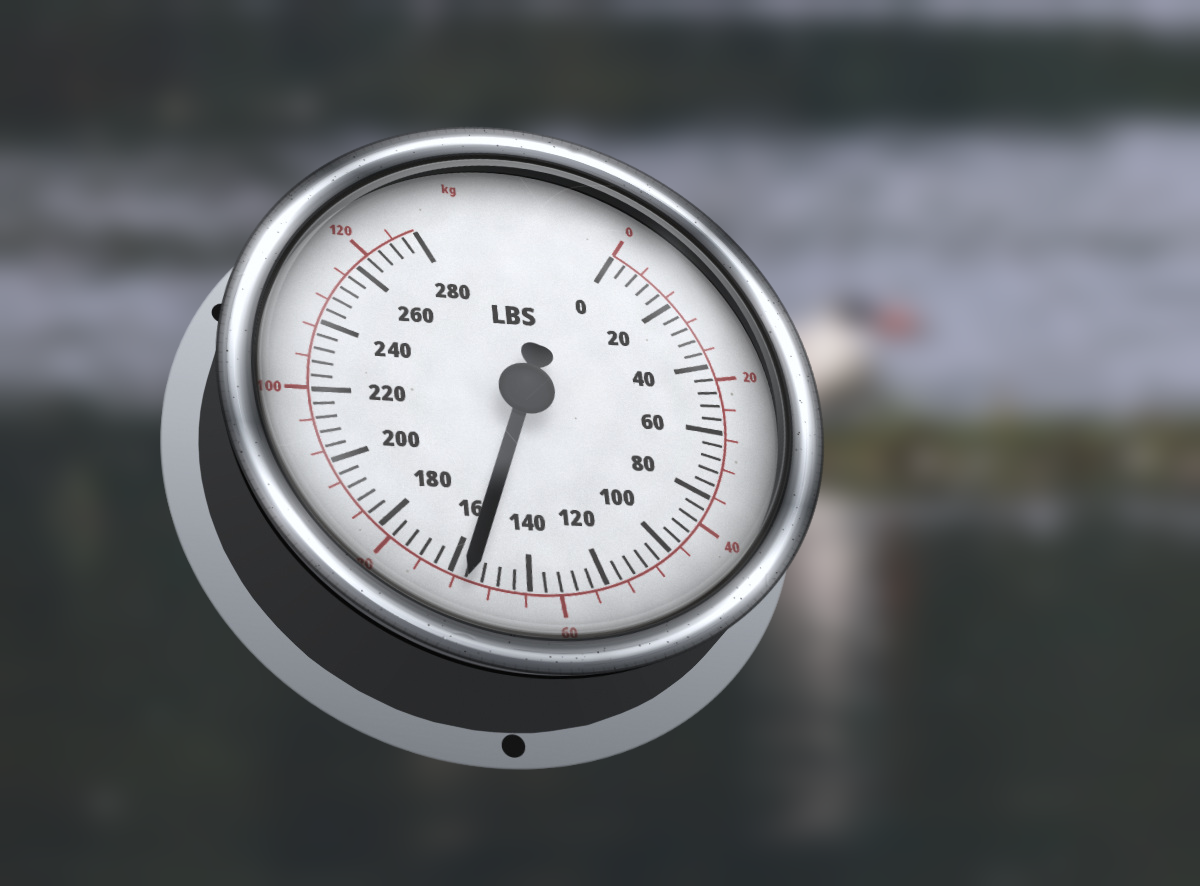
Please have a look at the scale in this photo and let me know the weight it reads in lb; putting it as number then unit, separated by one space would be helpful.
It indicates 156 lb
